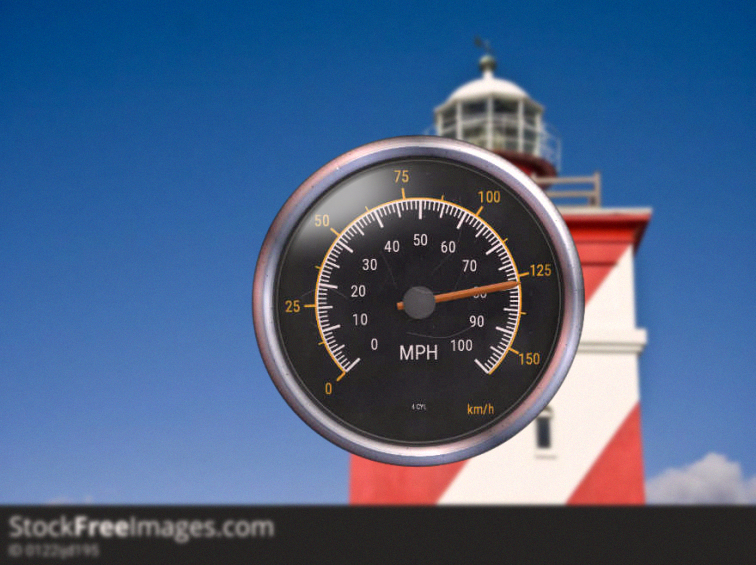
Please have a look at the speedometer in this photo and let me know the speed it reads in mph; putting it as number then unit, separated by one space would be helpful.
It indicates 79 mph
